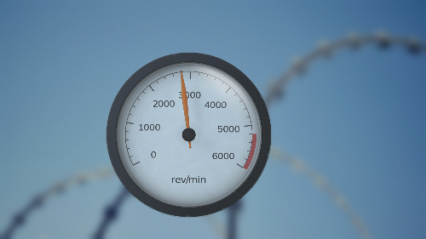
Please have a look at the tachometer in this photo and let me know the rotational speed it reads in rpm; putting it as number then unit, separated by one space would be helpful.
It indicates 2800 rpm
